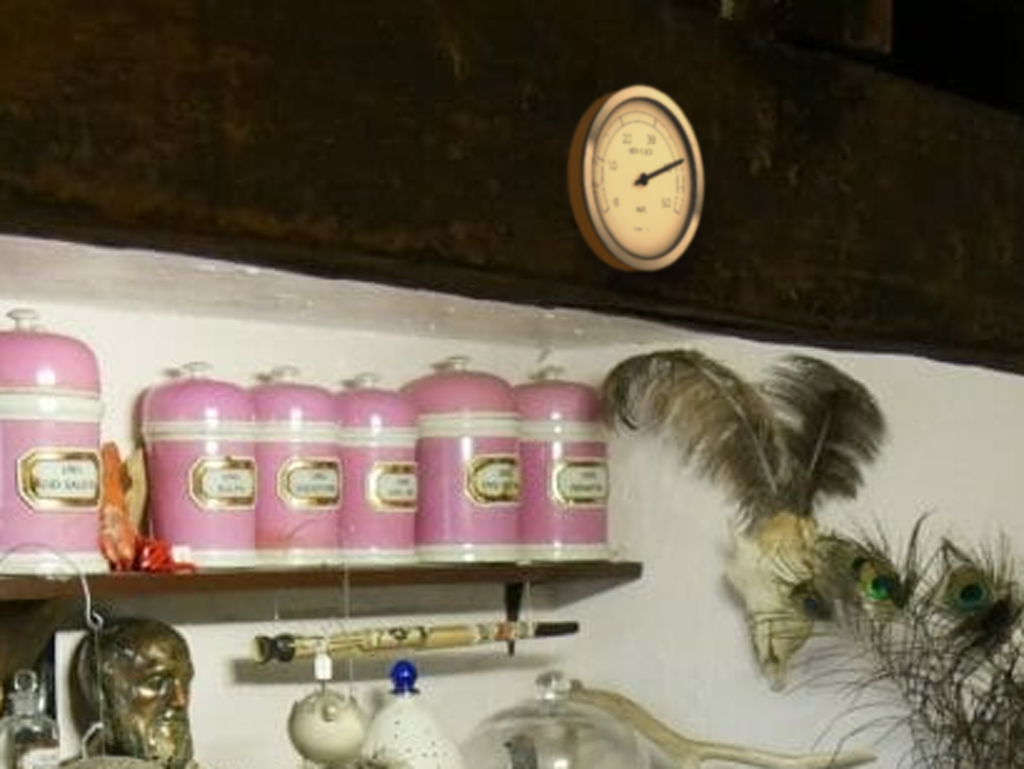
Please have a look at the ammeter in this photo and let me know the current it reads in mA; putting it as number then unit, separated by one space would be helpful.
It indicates 40 mA
